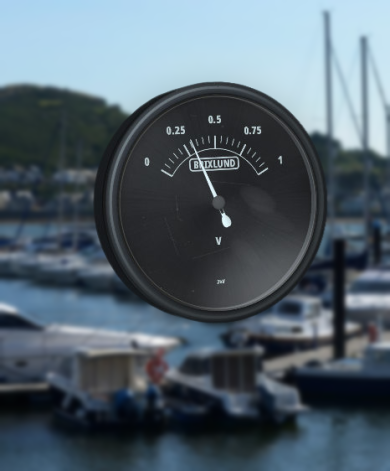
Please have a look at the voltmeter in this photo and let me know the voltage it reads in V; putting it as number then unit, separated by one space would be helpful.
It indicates 0.3 V
